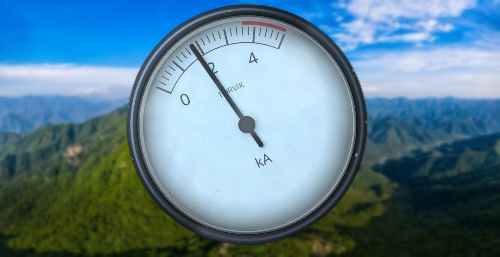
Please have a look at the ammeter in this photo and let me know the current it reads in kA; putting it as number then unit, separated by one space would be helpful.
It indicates 1.8 kA
